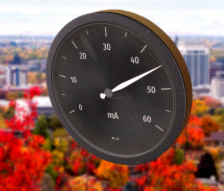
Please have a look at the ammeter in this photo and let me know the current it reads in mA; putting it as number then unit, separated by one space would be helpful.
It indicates 45 mA
